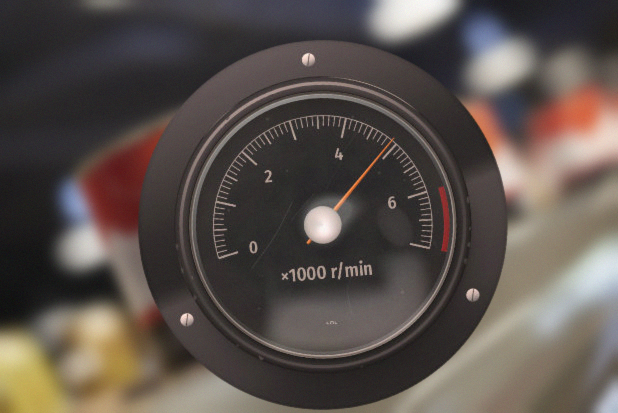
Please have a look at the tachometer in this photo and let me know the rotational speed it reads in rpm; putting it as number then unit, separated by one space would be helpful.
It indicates 4900 rpm
